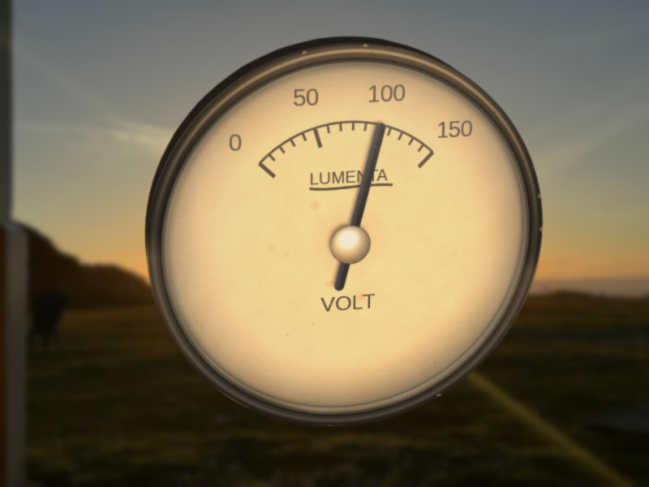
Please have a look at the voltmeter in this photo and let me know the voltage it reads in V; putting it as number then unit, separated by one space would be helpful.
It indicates 100 V
